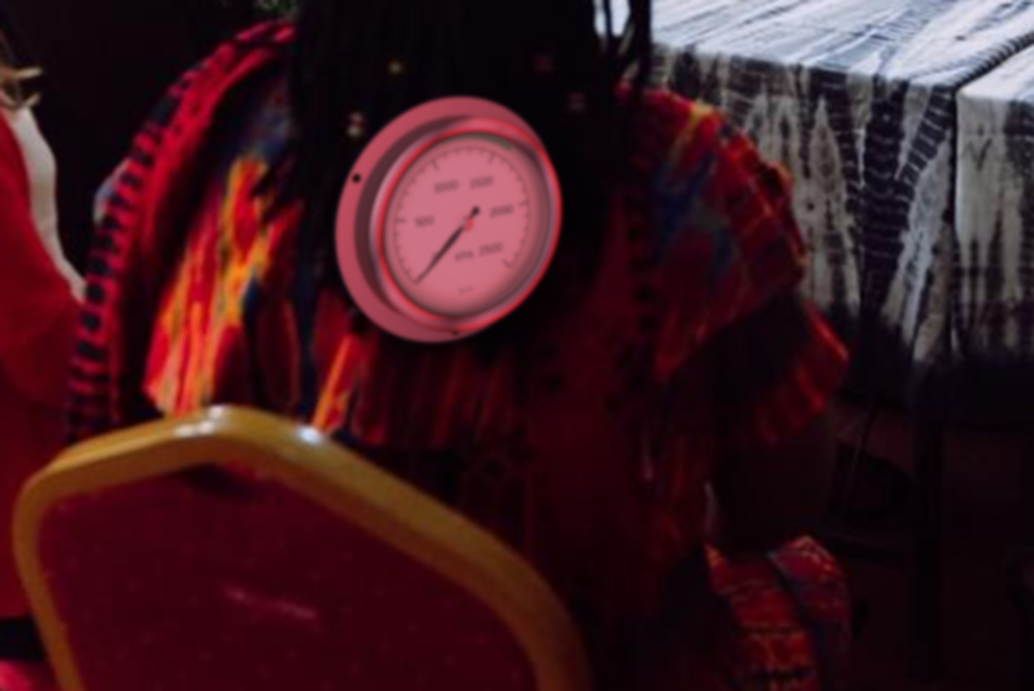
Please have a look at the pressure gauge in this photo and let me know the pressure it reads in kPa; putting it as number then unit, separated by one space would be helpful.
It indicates 0 kPa
